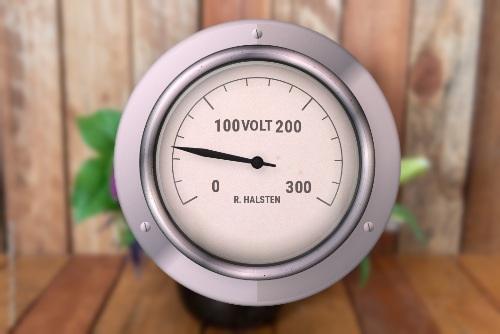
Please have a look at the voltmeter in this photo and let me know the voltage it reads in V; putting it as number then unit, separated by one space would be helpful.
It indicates 50 V
